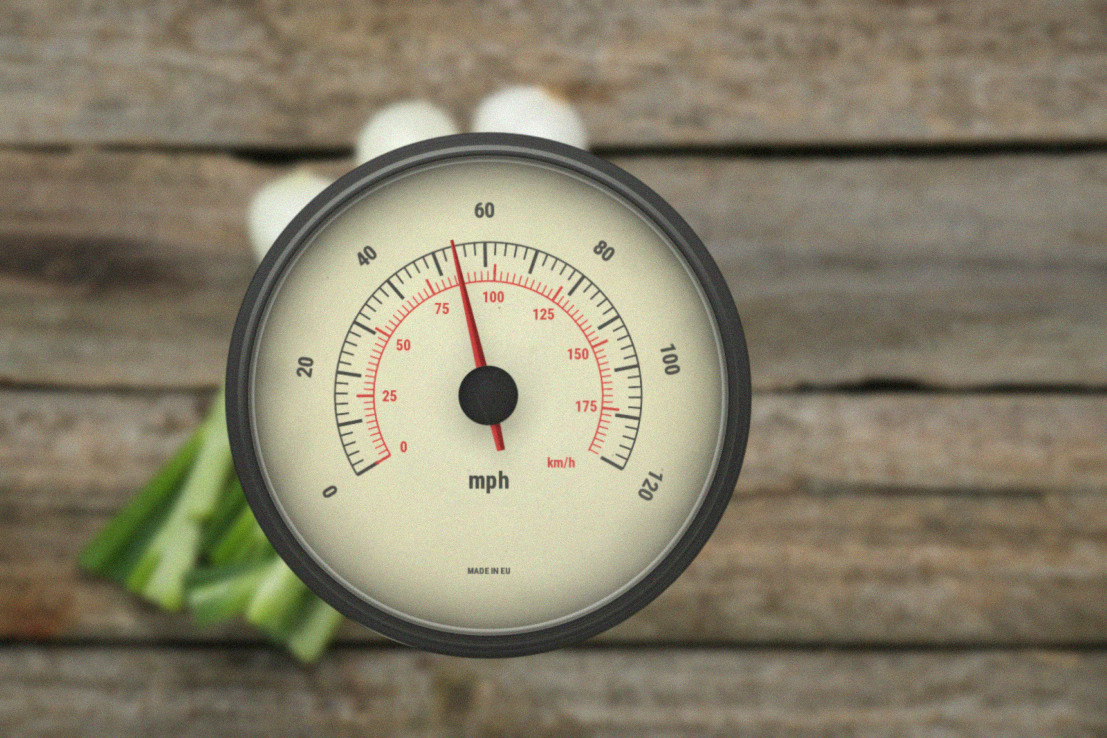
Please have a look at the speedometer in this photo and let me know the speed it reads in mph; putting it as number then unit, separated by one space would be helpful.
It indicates 54 mph
